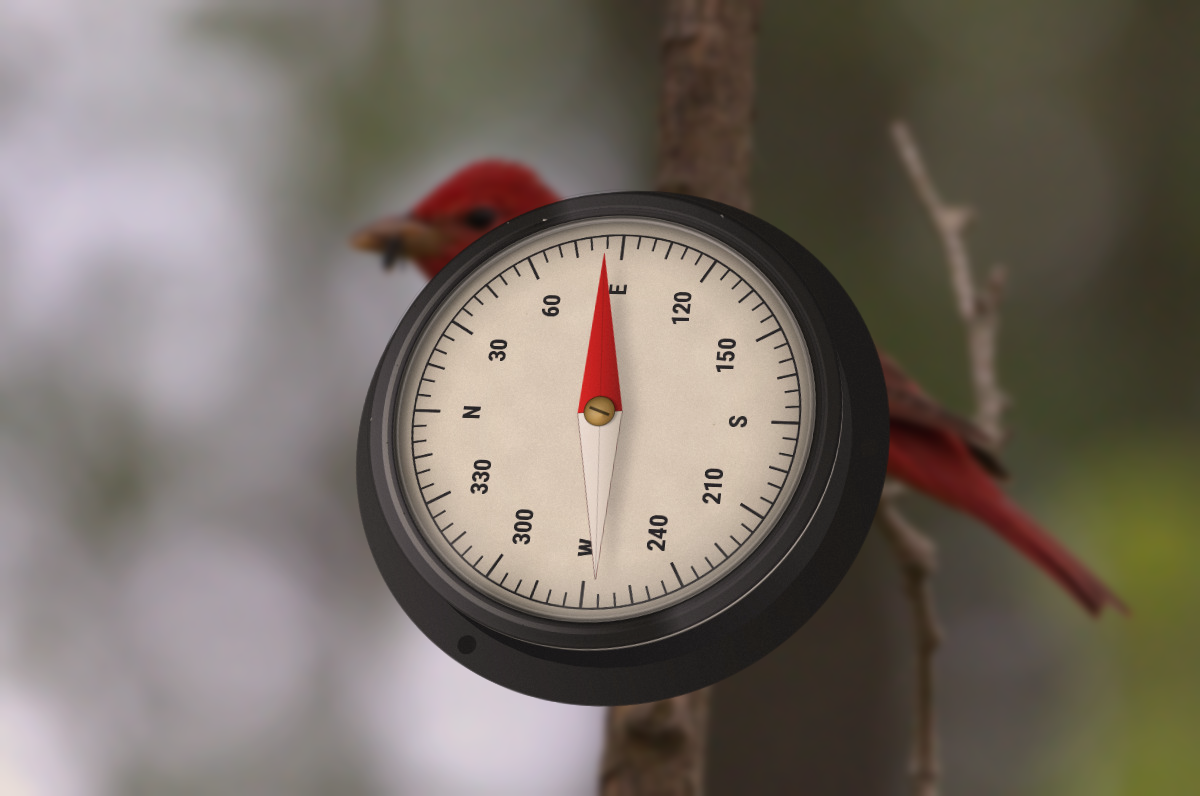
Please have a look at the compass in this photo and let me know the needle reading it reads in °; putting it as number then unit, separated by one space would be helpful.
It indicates 85 °
